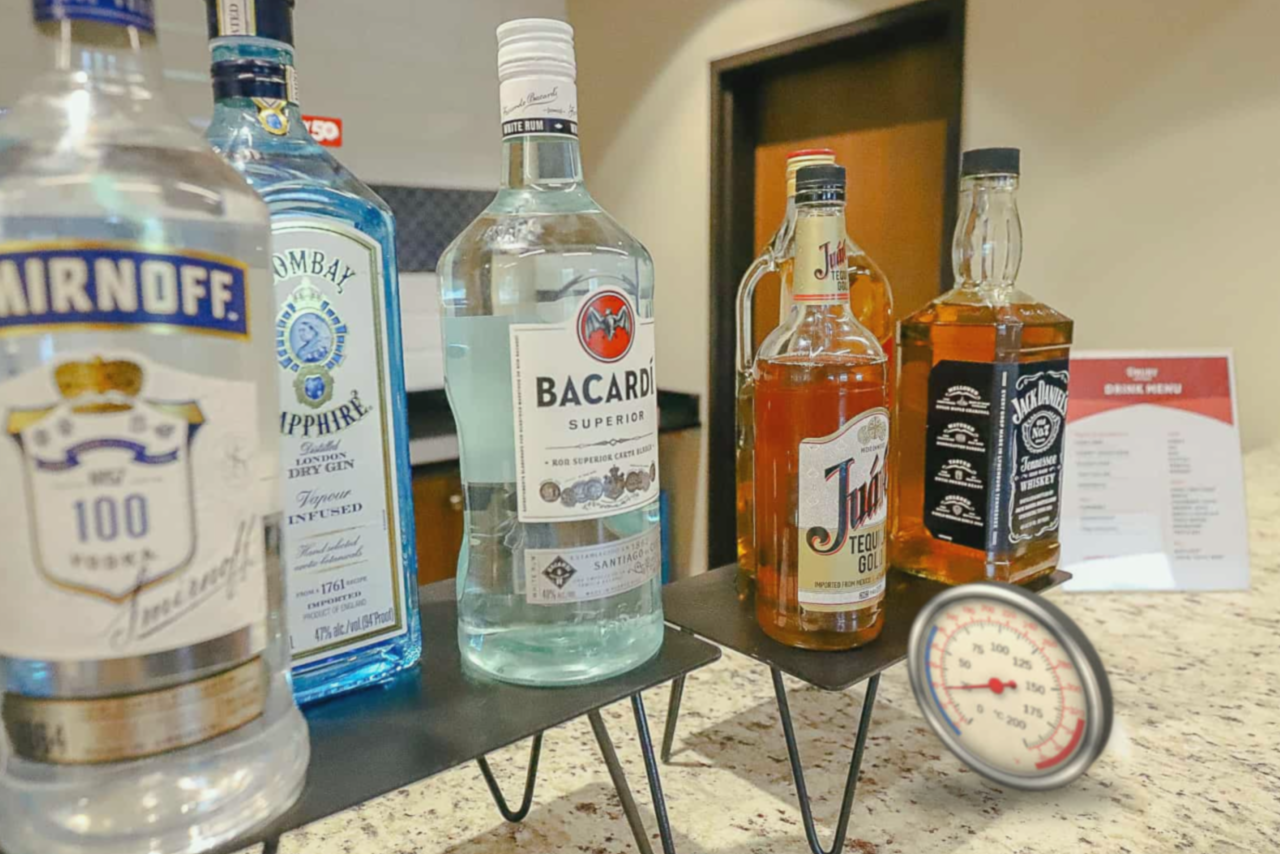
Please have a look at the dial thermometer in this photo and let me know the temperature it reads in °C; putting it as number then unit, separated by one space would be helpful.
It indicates 25 °C
